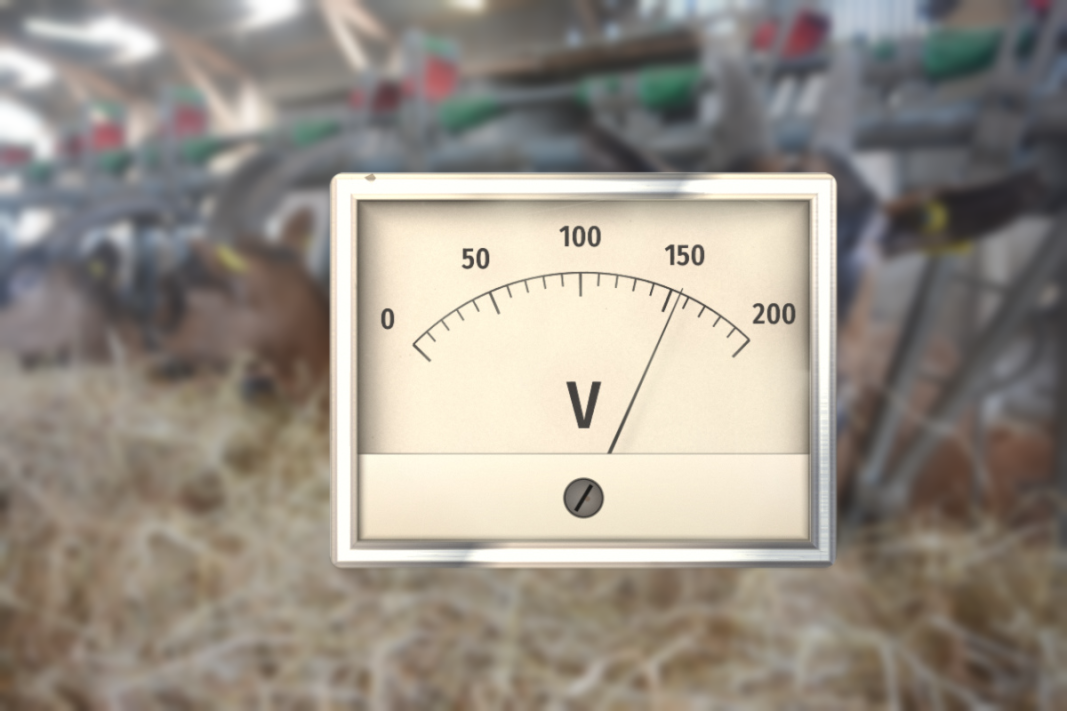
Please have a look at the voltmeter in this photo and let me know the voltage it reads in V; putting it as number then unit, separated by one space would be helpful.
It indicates 155 V
